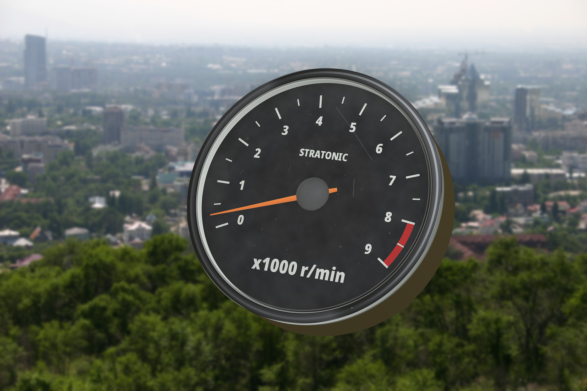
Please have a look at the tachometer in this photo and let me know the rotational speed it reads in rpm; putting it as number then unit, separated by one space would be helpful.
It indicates 250 rpm
